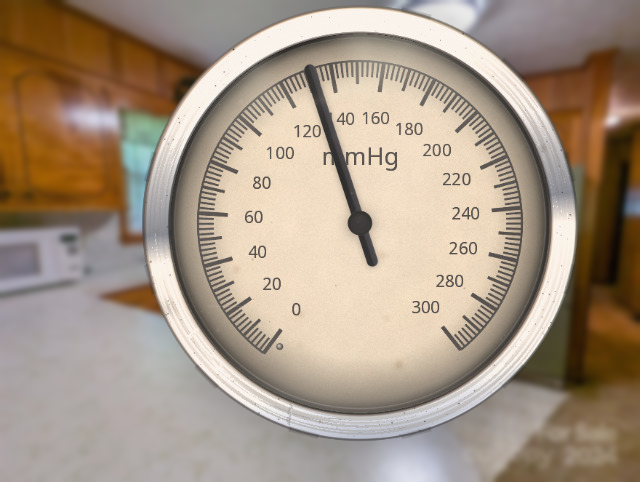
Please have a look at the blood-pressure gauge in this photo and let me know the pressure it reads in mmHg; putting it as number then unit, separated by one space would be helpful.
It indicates 132 mmHg
